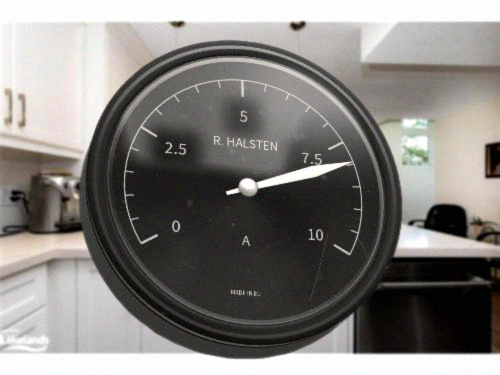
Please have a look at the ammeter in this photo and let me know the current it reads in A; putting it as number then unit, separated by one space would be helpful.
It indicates 8 A
